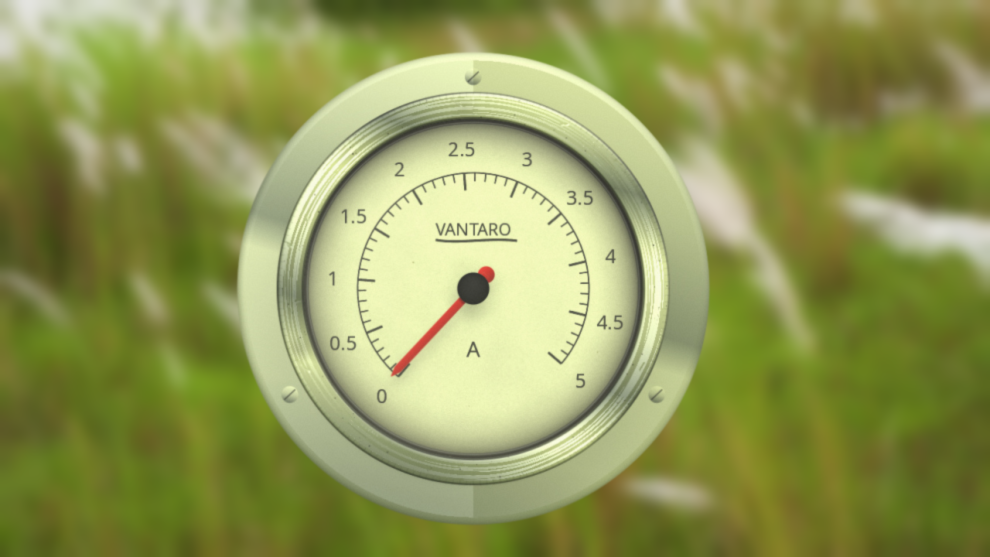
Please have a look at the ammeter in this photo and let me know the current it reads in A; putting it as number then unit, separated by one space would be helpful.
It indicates 0.05 A
